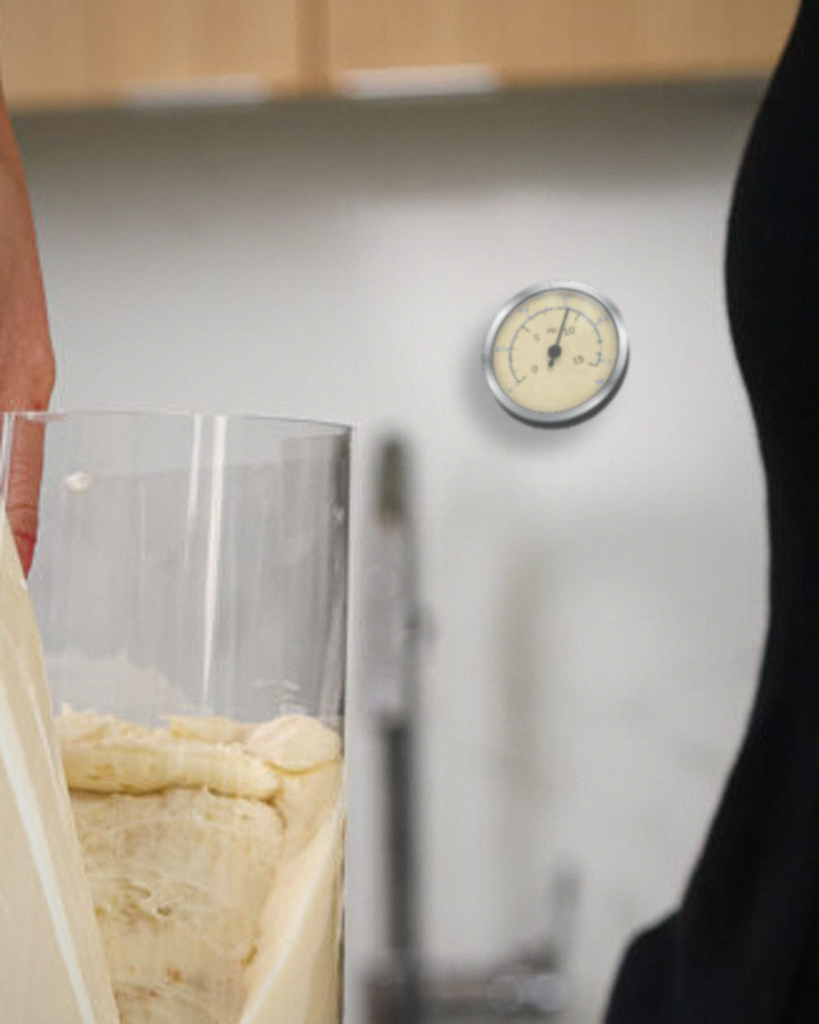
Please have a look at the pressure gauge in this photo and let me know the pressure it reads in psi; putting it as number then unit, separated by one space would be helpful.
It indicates 9 psi
